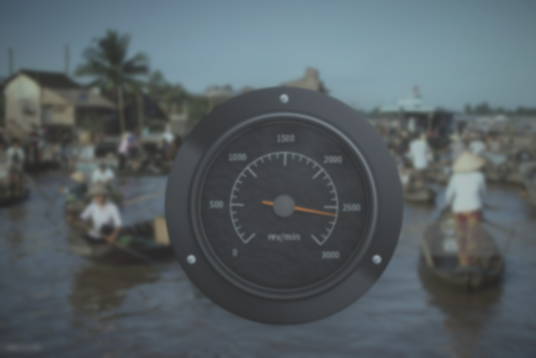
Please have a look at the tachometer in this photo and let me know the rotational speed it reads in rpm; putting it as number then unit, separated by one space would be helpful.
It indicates 2600 rpm
